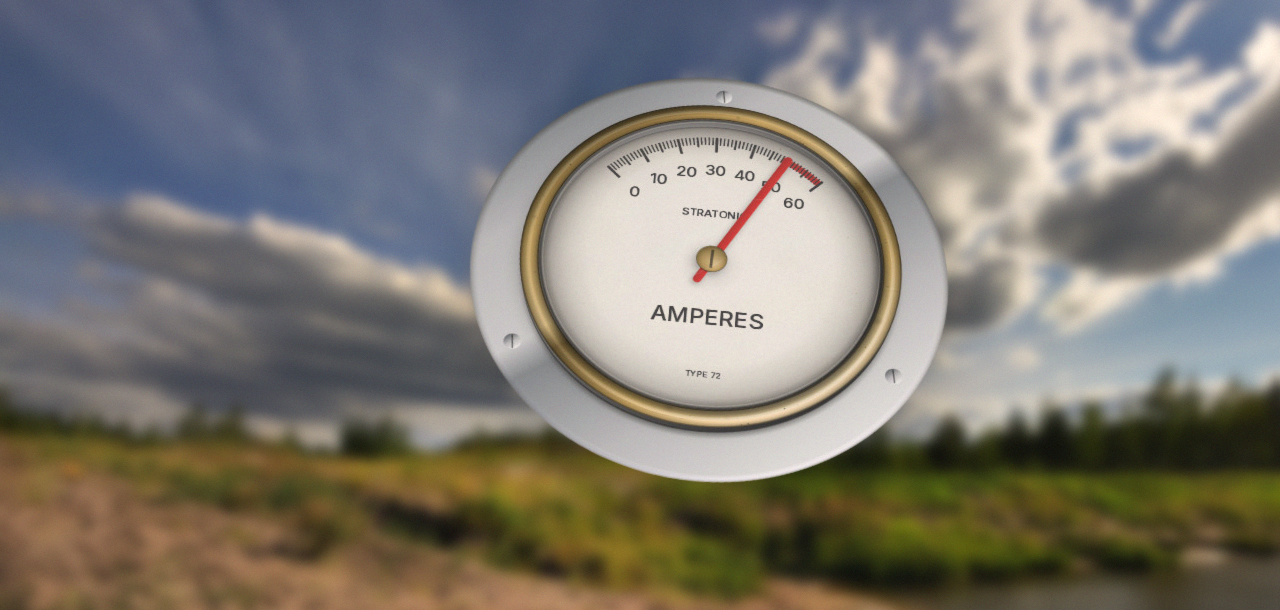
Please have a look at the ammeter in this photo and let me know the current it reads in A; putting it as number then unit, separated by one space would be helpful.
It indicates 50 A
